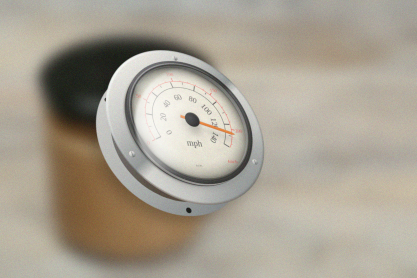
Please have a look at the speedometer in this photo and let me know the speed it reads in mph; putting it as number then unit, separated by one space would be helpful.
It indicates 130 mph
